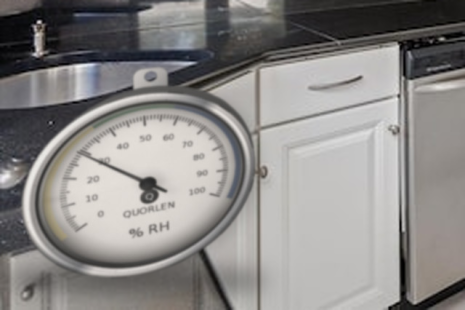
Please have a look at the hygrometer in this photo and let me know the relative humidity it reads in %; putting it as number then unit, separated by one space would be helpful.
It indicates 30 %
